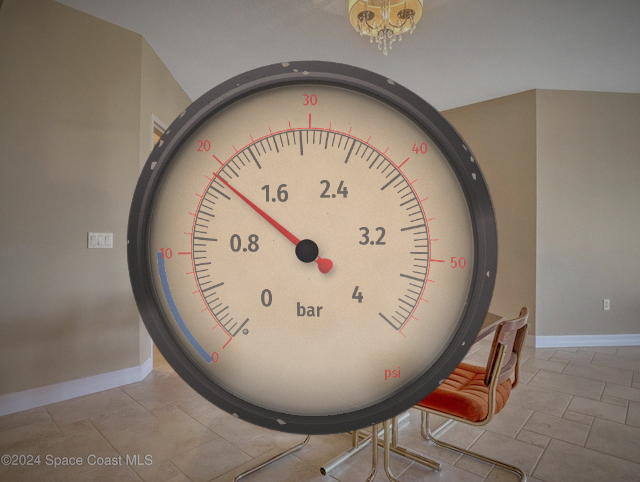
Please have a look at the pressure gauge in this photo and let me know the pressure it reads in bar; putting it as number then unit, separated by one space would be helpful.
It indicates 1.3 bar
